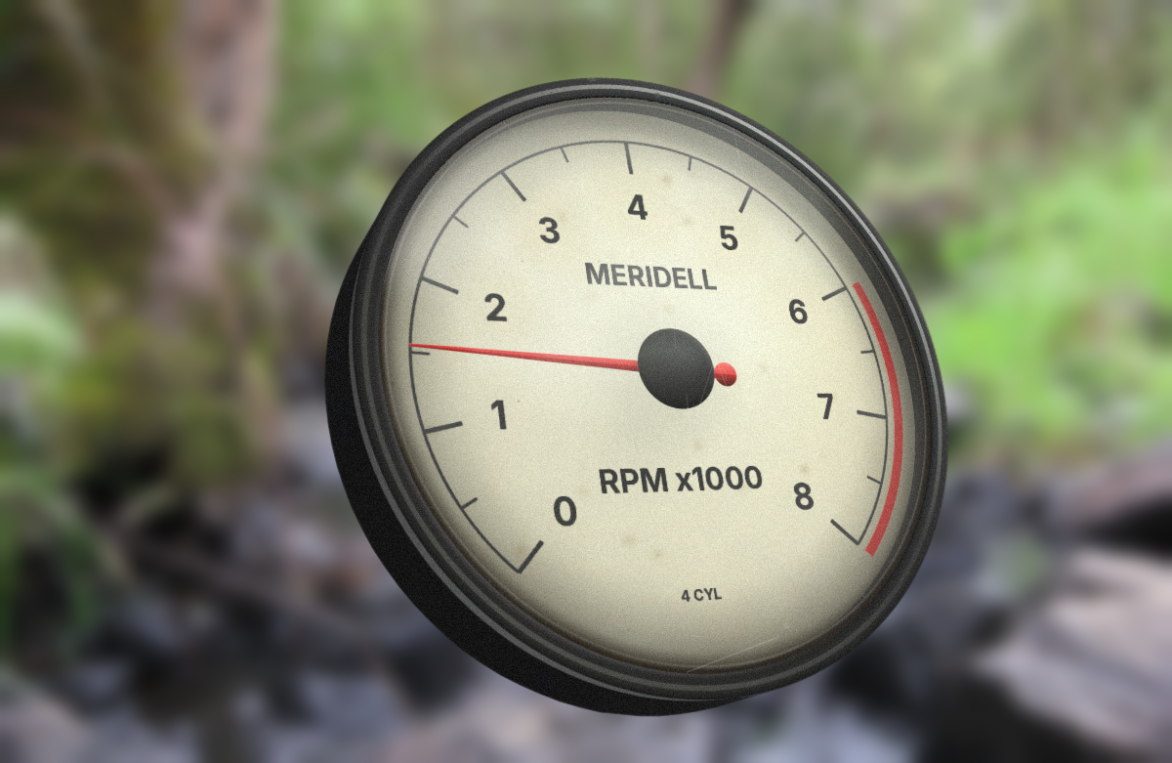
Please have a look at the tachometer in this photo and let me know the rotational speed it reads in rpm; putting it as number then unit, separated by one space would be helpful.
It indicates 1500 rpm
